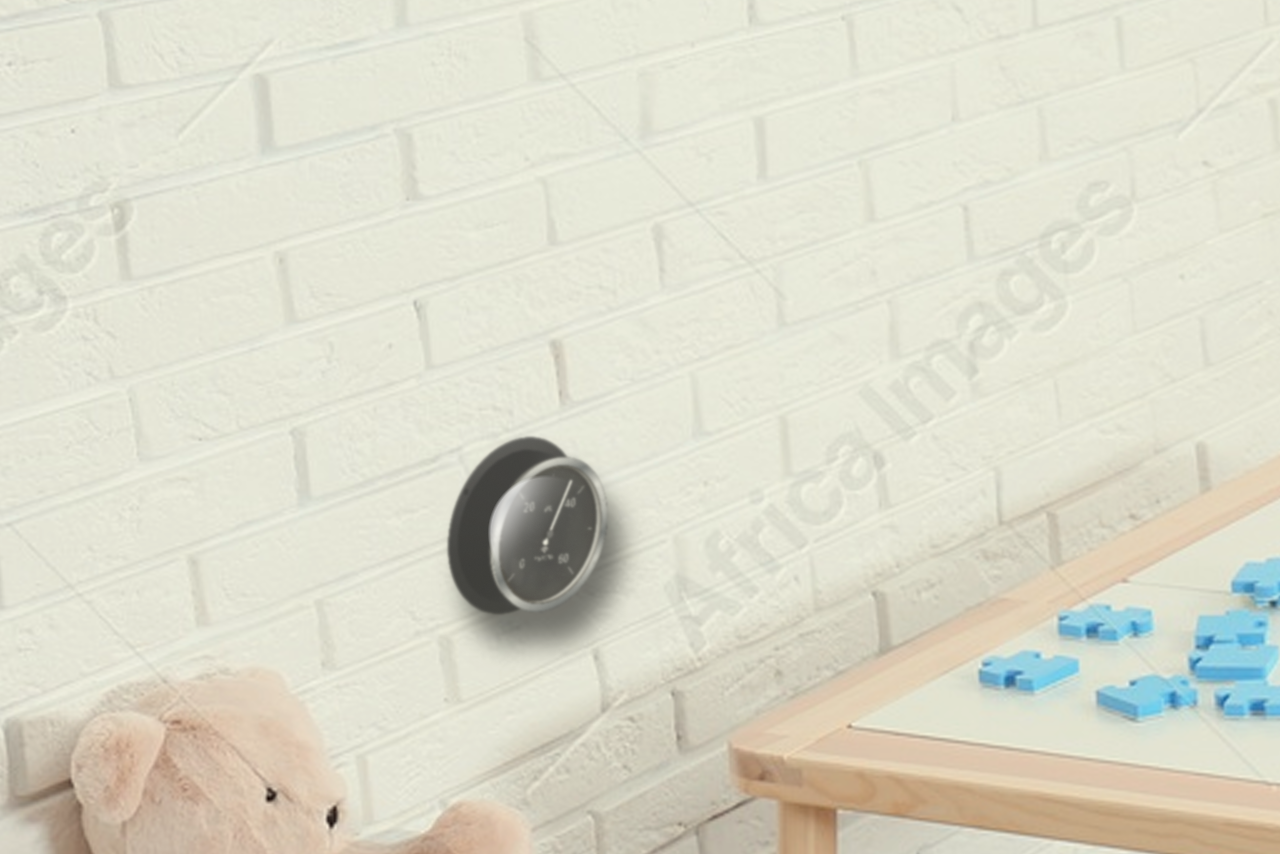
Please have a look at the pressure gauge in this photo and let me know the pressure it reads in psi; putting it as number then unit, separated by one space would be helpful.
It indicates 35 psi
